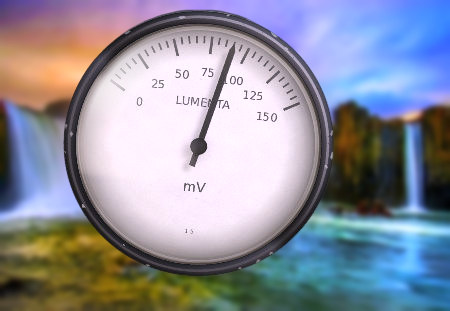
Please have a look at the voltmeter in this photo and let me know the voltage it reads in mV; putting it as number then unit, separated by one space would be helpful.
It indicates 90 mV
